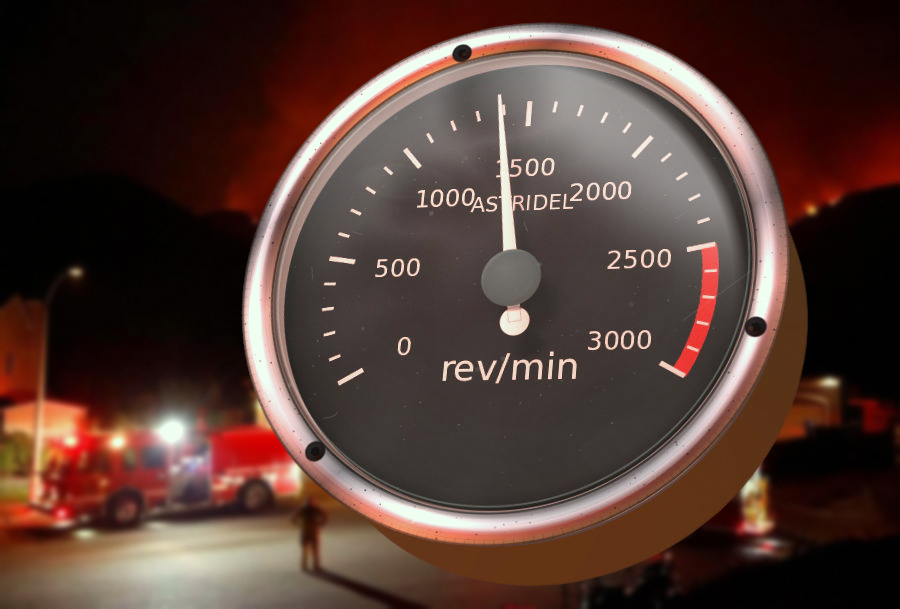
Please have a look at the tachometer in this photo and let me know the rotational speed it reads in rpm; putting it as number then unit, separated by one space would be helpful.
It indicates 1400 rpm
